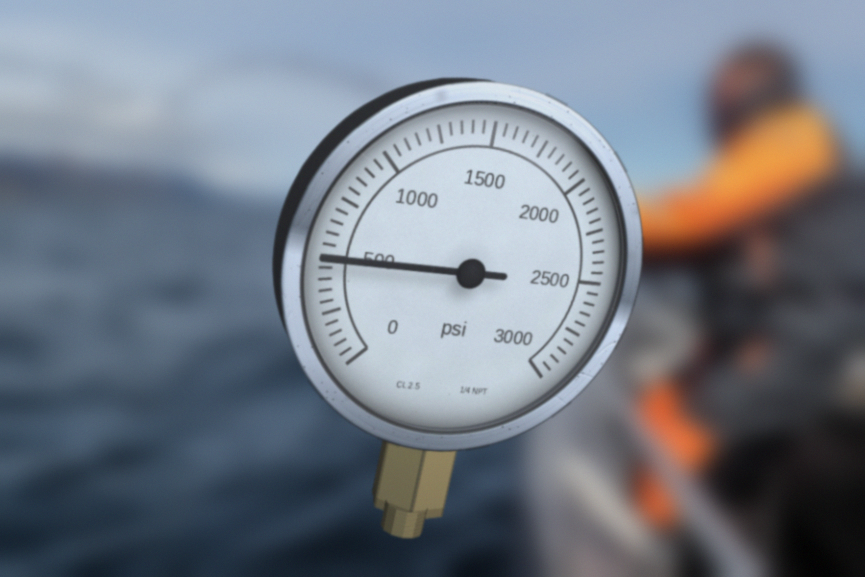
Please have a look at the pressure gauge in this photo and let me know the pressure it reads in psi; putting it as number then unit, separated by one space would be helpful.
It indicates 500 psi
